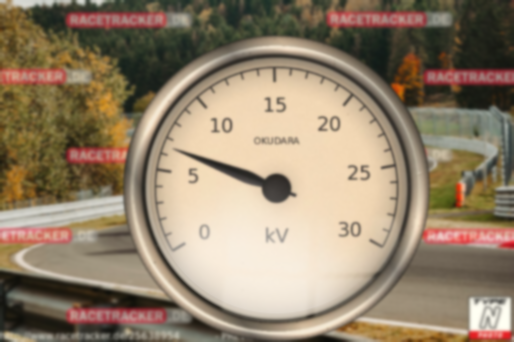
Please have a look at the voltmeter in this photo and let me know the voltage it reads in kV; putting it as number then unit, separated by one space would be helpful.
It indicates 6.5 kV
